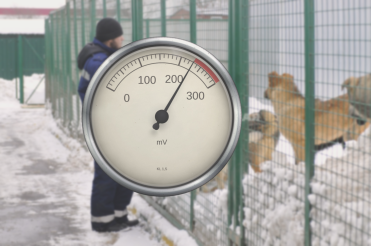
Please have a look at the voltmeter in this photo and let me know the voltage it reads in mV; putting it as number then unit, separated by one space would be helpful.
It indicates 230 mV
